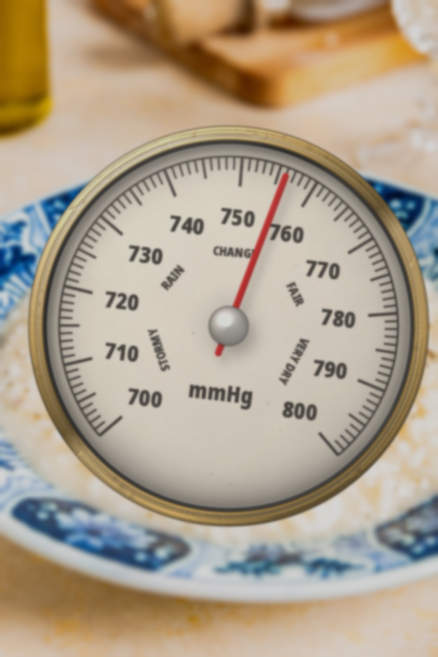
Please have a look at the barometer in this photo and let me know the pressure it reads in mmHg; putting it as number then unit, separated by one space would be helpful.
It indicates 756 mmHg
